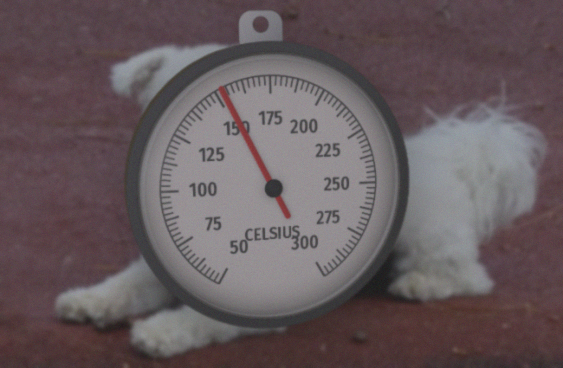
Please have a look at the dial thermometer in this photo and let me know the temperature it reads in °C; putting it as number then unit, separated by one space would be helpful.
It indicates 152.5 °C
